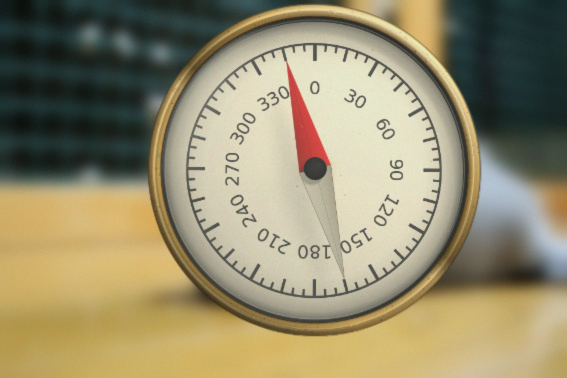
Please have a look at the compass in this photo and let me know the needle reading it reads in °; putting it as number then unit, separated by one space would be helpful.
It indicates 345 °
